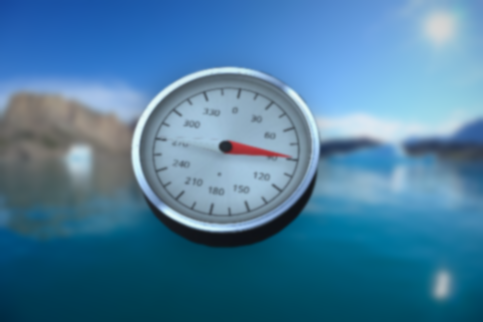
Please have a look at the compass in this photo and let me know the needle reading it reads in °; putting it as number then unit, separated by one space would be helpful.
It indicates 90 °
